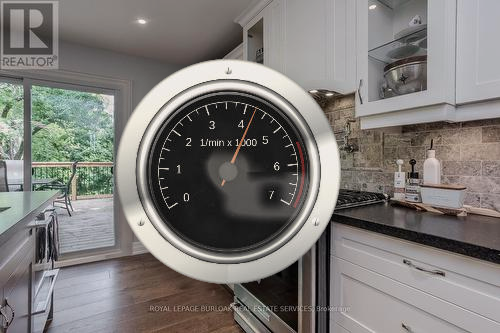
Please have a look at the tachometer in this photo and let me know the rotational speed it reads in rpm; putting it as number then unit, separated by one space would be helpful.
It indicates 4250 rpm
